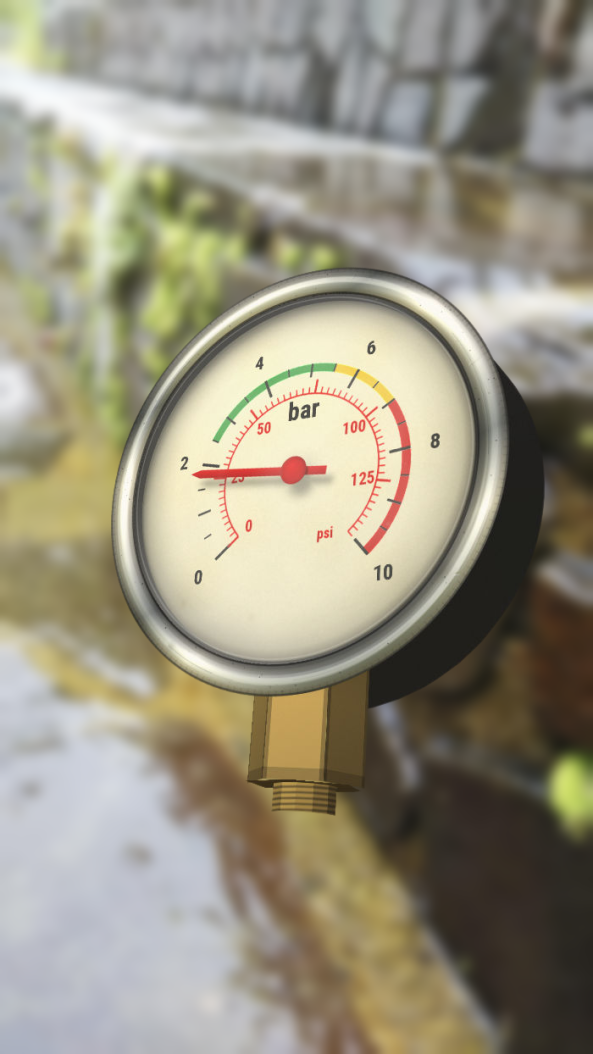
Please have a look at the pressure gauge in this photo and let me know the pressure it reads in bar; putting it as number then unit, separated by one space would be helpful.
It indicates 1.75 bar
